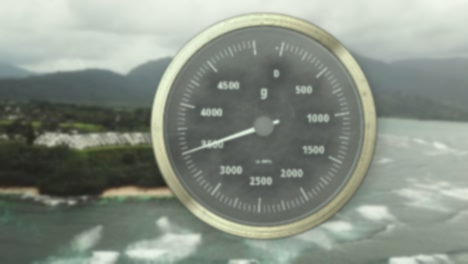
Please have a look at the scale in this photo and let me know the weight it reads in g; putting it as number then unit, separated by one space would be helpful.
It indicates 3500 g
